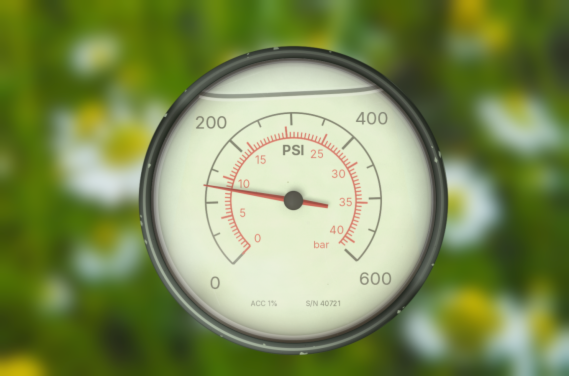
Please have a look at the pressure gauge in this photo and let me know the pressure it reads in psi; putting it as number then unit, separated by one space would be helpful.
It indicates 125 psi
